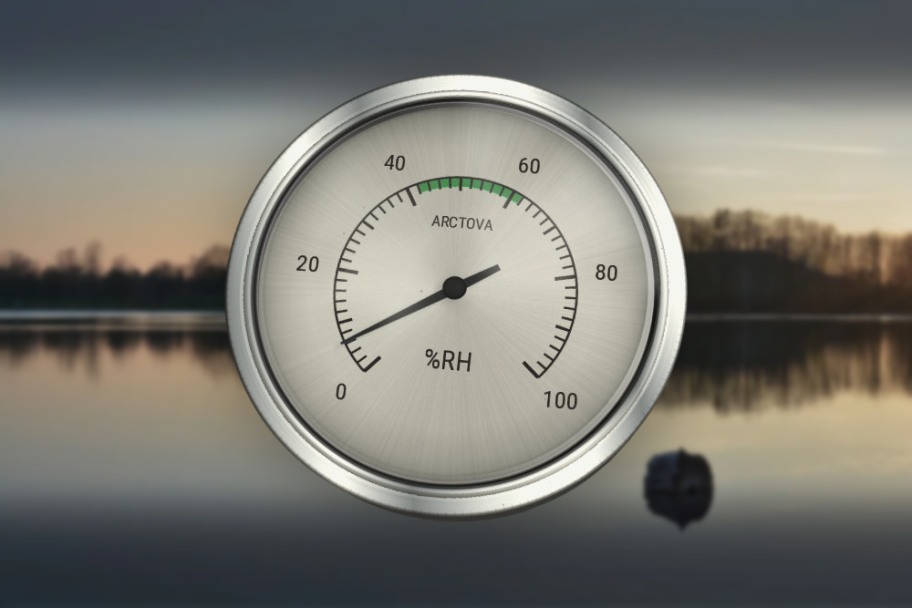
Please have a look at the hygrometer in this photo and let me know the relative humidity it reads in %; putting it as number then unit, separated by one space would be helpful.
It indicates 6 %
